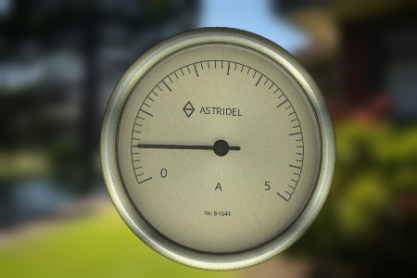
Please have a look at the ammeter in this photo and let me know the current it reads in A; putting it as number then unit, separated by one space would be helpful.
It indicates 0.5 A
